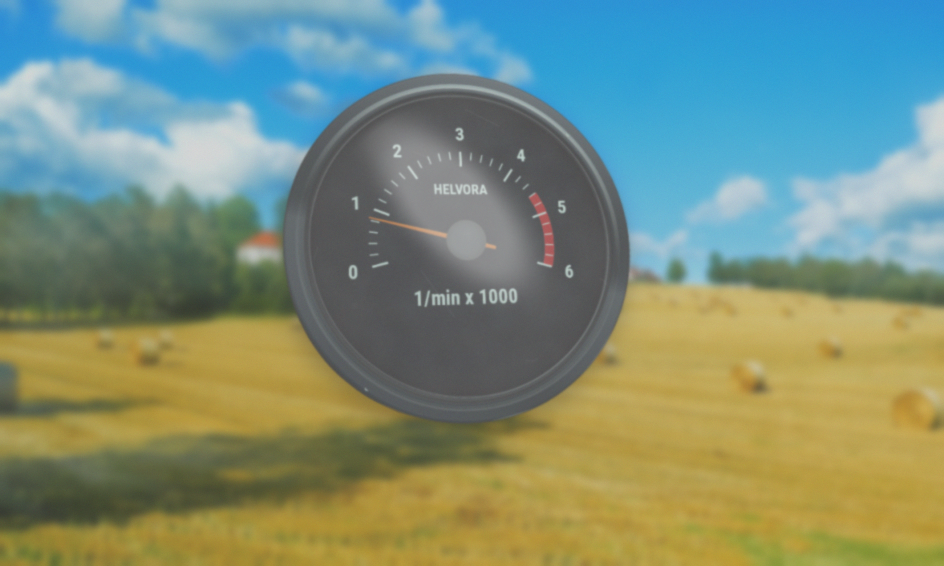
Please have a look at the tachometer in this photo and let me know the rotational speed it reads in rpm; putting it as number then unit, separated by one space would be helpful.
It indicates 800 rpm
